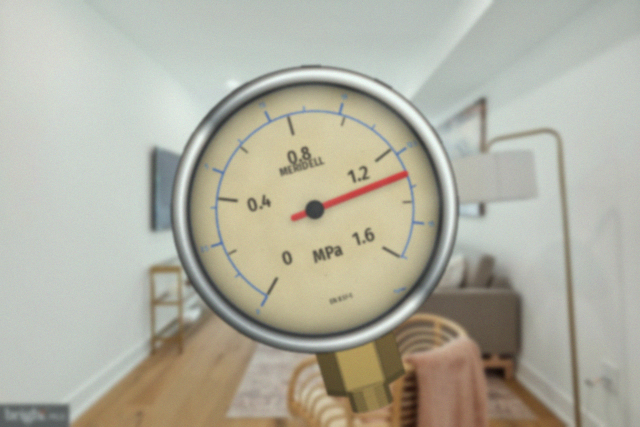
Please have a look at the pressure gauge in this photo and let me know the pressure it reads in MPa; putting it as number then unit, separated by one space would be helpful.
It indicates 1.3 MPa
